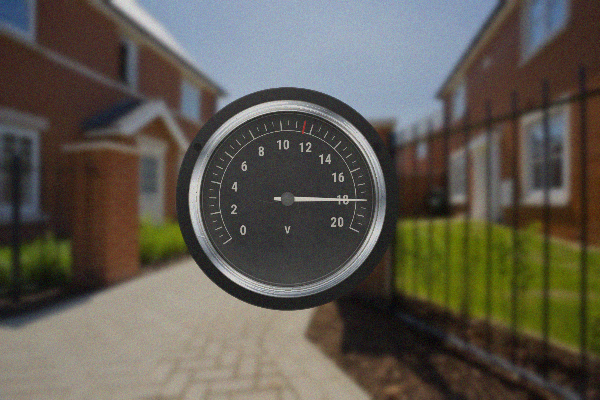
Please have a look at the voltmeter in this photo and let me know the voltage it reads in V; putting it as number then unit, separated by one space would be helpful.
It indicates 18 V
